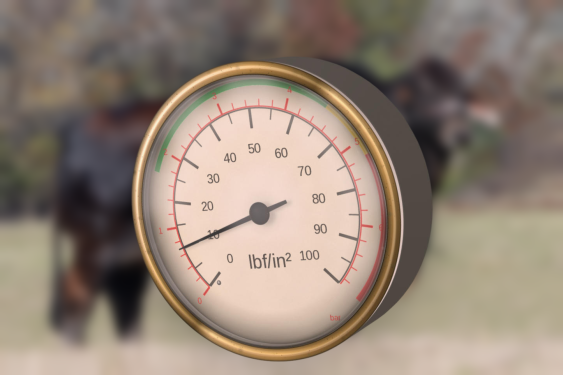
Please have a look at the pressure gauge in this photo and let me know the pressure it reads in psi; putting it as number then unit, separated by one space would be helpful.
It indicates 10 psi
